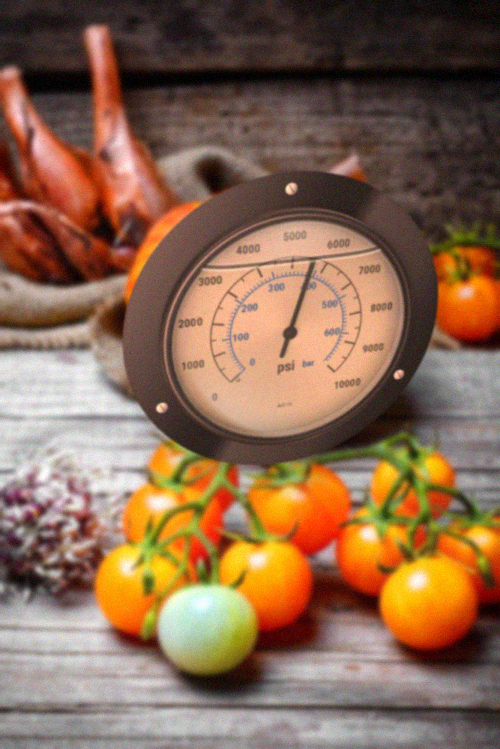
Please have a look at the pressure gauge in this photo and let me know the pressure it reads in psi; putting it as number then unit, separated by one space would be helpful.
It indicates 5500 psi
